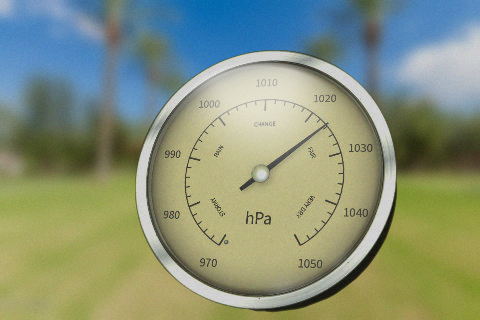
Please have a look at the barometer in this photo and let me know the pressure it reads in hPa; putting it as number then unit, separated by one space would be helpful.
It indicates 1024 hPa
